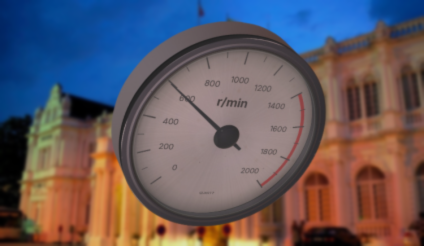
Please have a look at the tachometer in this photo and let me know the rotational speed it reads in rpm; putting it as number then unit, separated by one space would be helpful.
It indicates 600 rpm
